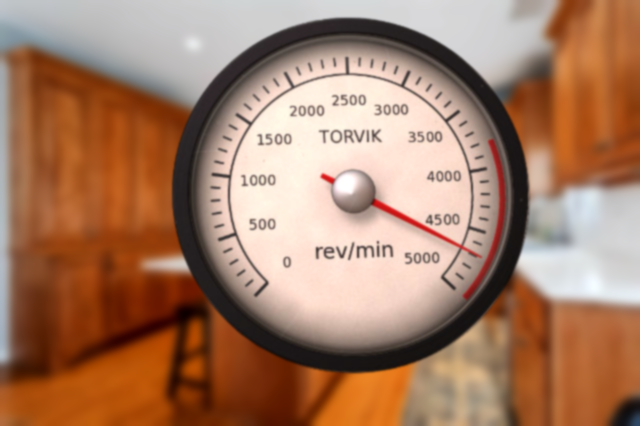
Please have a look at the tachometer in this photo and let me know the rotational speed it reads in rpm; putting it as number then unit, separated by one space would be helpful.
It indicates 4700 rpm
